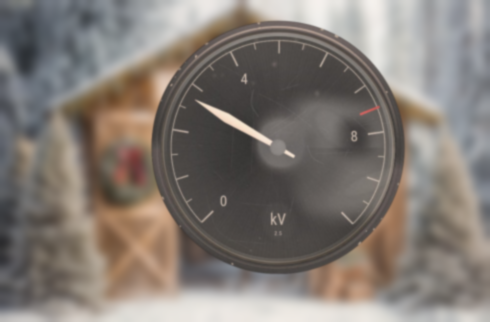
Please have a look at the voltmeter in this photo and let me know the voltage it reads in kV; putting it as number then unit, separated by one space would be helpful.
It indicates 2.75 kV
